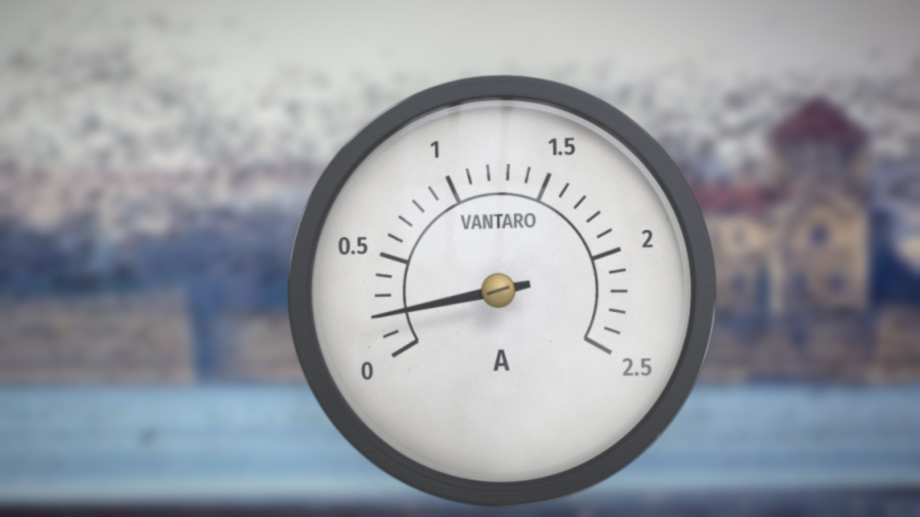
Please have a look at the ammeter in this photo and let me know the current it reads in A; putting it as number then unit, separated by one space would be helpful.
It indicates 0.2 A
